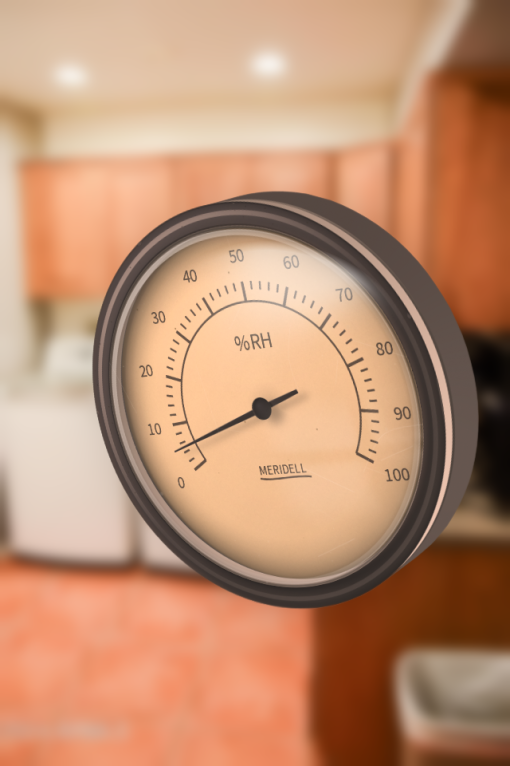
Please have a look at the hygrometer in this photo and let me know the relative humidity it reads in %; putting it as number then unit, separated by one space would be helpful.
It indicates 5 %
